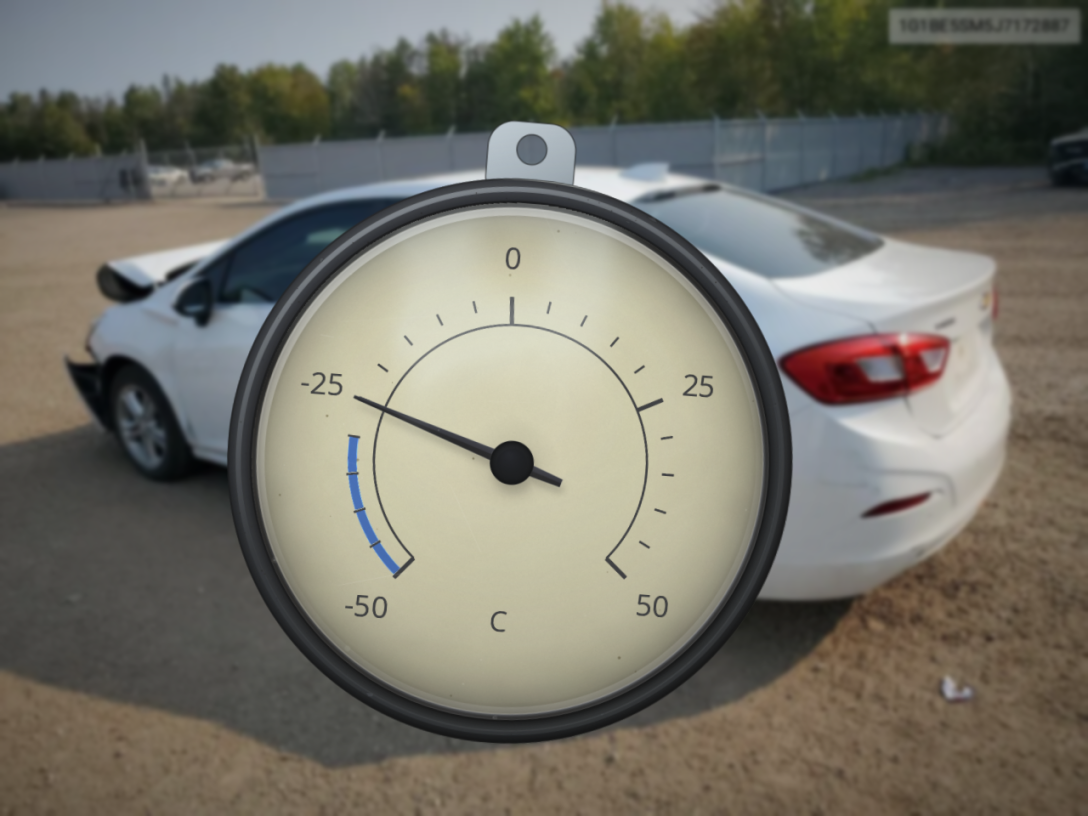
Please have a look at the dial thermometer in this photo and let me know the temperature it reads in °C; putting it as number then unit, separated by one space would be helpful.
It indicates -25 °C
